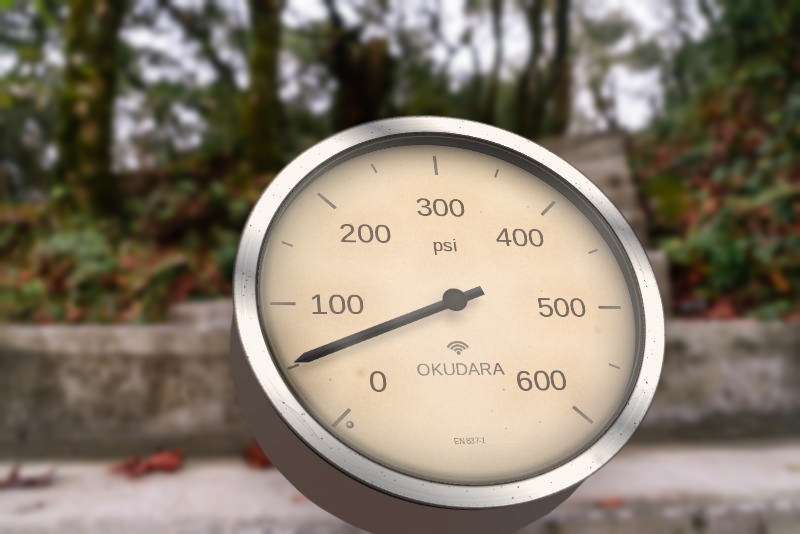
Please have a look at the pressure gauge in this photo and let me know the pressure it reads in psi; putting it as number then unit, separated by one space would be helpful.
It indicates 50 psi
